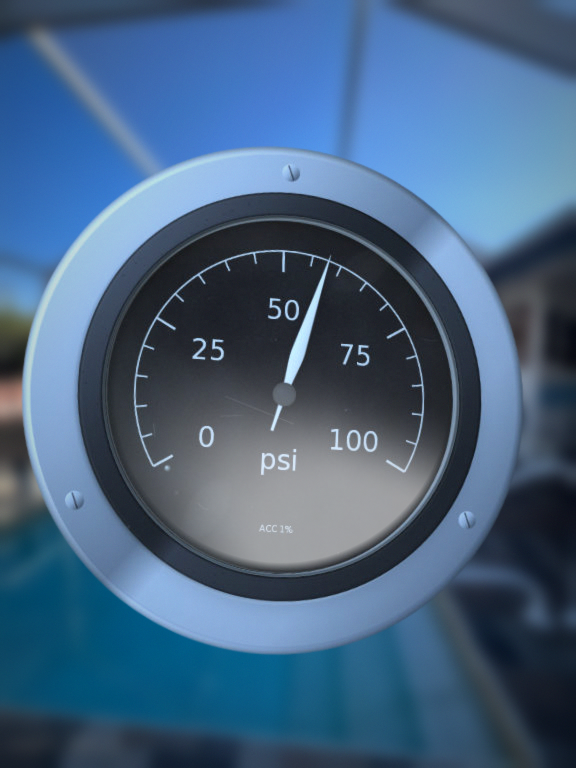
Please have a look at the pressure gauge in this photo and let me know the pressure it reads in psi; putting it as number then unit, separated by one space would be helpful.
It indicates 57.5 psi
